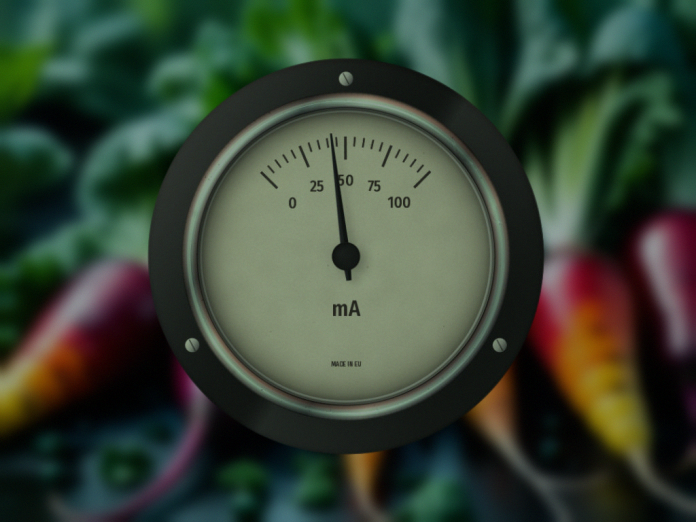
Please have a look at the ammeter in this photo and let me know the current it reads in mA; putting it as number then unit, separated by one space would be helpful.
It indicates 42.5 mA
